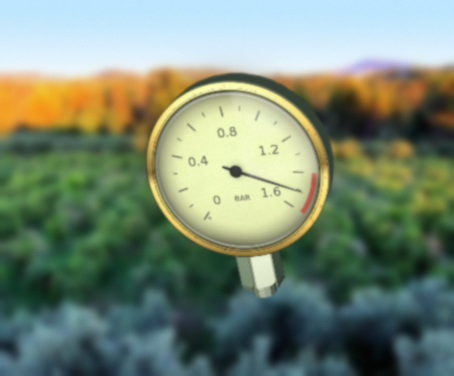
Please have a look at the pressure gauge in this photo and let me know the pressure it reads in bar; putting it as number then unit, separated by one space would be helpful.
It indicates 1.5 bar
